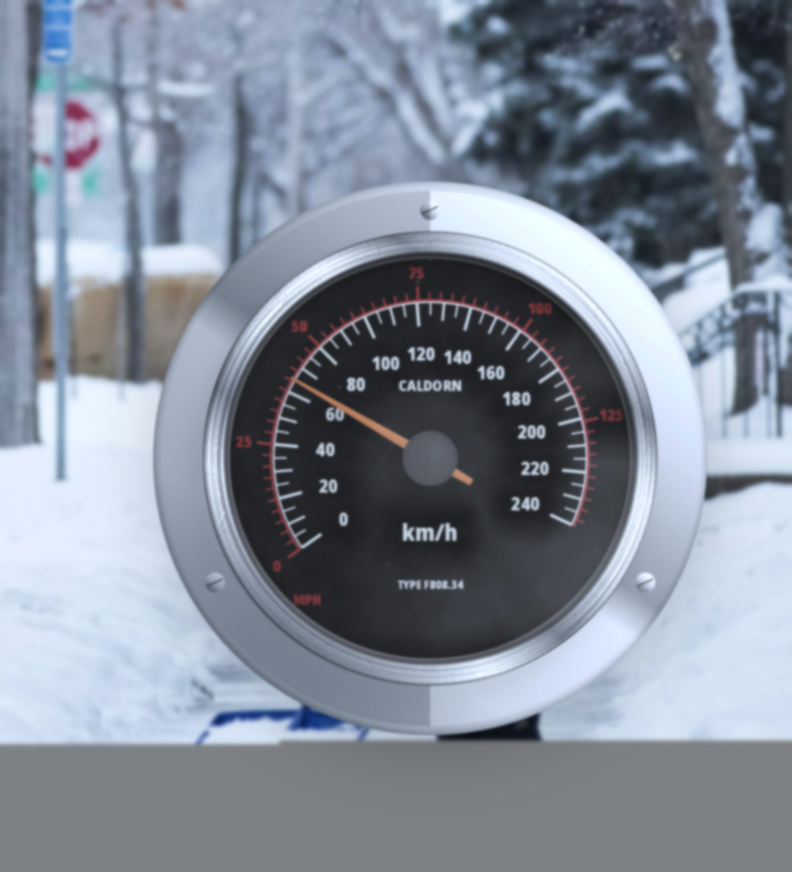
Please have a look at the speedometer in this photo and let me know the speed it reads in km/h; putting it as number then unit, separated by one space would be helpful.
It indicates 65 km/h
